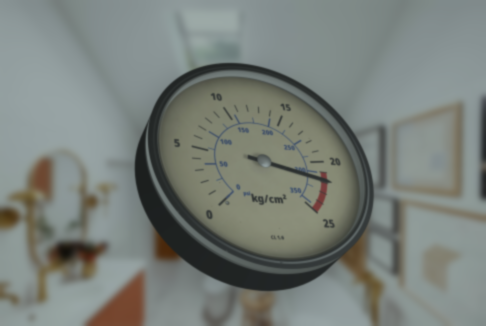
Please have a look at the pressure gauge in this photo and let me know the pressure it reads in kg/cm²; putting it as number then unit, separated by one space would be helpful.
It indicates 22 kg/cm²
